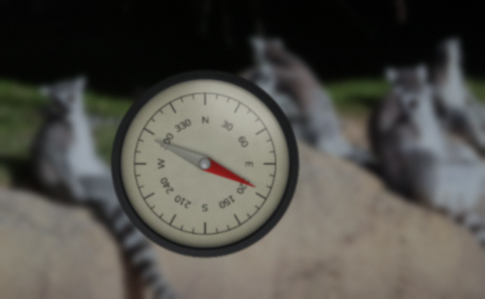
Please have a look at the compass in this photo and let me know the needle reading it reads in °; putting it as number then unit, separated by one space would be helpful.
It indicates 115 °
